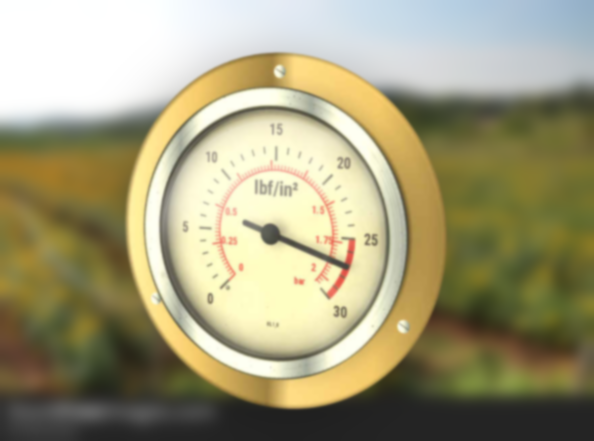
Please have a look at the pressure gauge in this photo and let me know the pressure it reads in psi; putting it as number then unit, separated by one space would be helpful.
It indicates 27 psi
